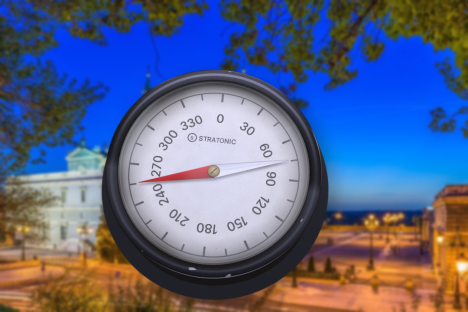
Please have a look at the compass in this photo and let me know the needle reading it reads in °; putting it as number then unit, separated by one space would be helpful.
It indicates 255 °
